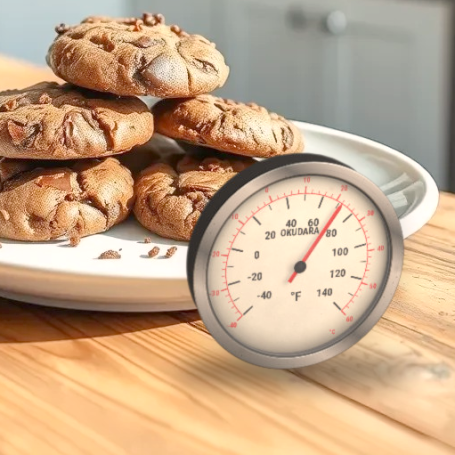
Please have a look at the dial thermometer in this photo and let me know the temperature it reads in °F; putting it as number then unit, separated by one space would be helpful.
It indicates 70 °F
